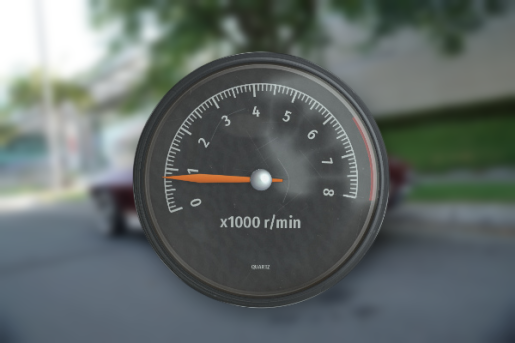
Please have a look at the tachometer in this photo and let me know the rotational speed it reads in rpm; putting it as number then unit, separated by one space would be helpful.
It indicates 800 rpm
